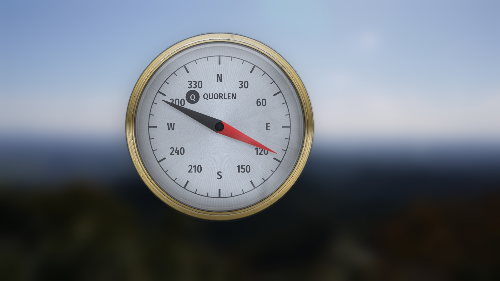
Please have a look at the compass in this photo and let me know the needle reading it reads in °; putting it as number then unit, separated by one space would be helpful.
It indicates 115 °
